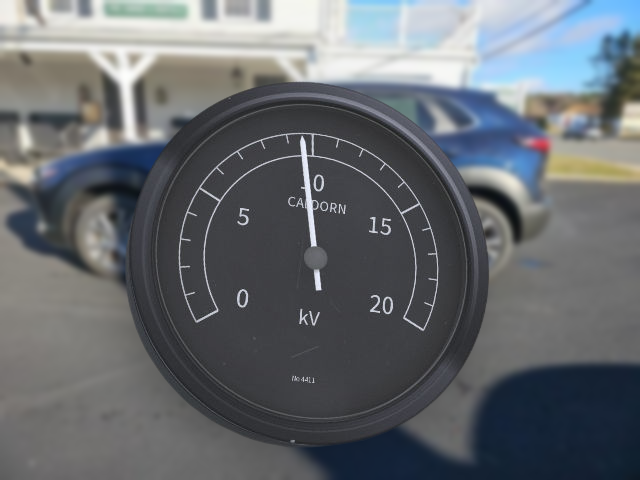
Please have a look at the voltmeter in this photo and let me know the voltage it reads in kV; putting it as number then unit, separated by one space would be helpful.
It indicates 9.5 kV
